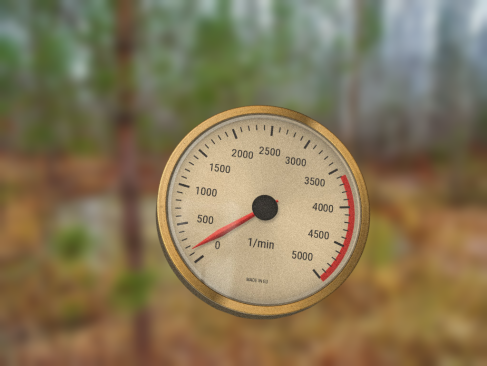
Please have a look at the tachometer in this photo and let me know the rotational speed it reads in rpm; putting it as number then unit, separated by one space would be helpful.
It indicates 150 rpm
